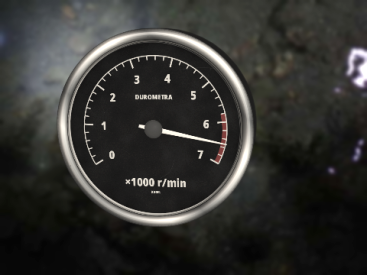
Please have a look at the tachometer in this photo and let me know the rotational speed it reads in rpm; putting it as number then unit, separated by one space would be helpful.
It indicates 6500 rpm
